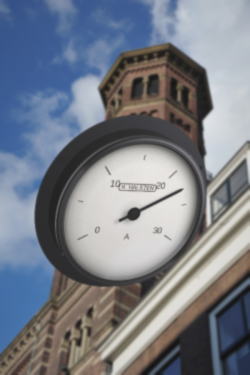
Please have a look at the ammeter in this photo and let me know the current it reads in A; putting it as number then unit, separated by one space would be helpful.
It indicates 22.5 A
